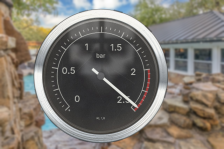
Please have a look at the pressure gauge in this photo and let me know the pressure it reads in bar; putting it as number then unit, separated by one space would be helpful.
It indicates 2.45 bar
